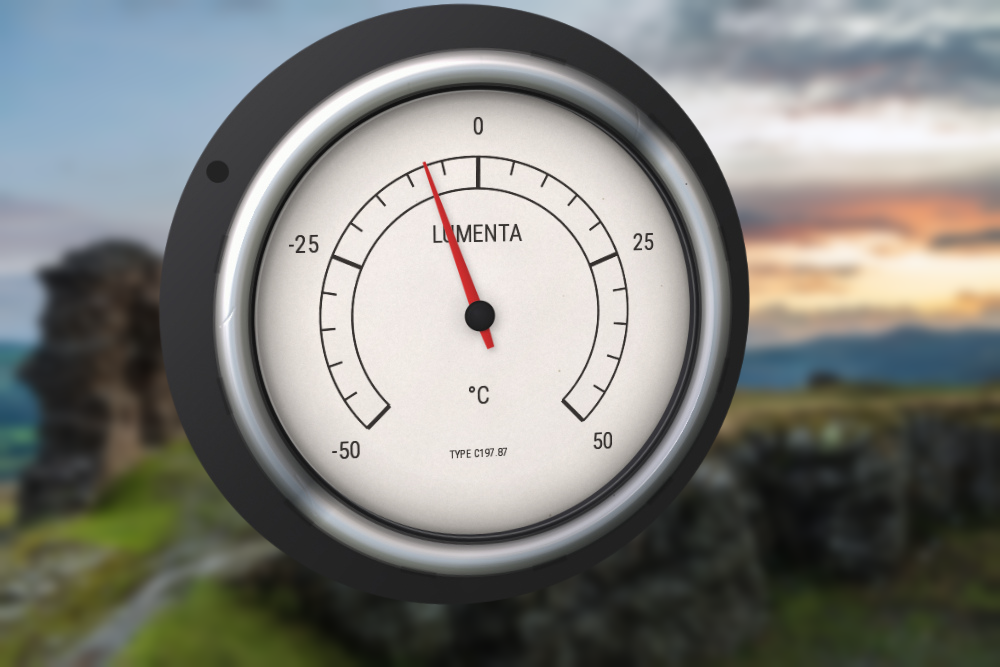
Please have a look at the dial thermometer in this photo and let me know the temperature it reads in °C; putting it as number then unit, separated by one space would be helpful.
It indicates -7.5 °C
